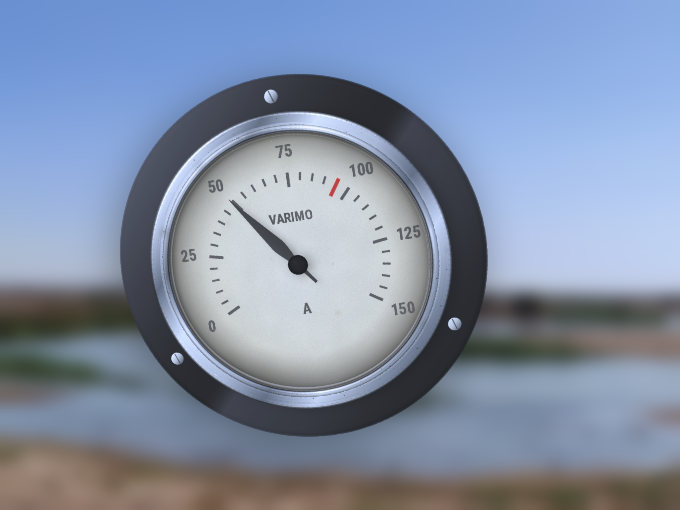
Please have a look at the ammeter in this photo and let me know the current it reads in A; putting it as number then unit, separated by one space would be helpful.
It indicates 50 A
